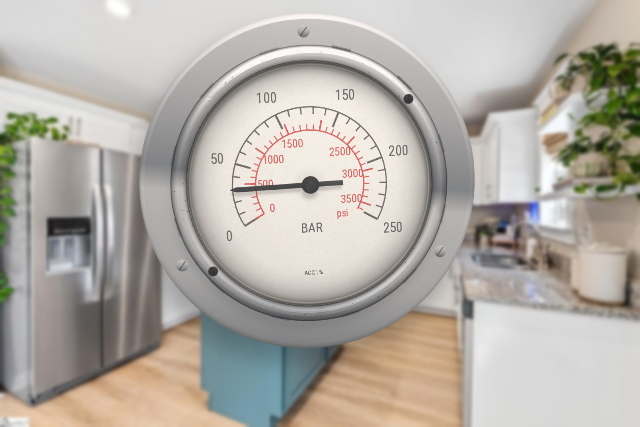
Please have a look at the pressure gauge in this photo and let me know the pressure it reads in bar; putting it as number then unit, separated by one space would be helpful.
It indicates 30 bar
